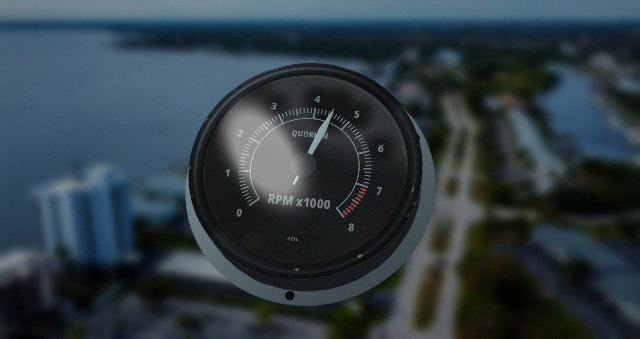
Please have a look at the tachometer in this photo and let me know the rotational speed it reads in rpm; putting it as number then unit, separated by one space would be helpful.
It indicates 4500 rpm
